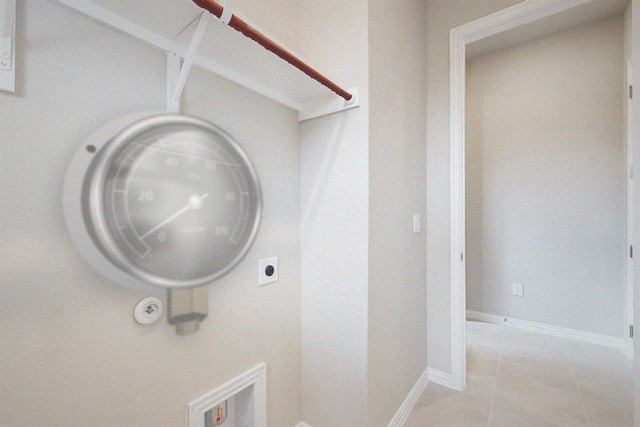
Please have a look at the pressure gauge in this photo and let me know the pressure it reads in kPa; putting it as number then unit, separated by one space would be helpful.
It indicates 5 kPa
